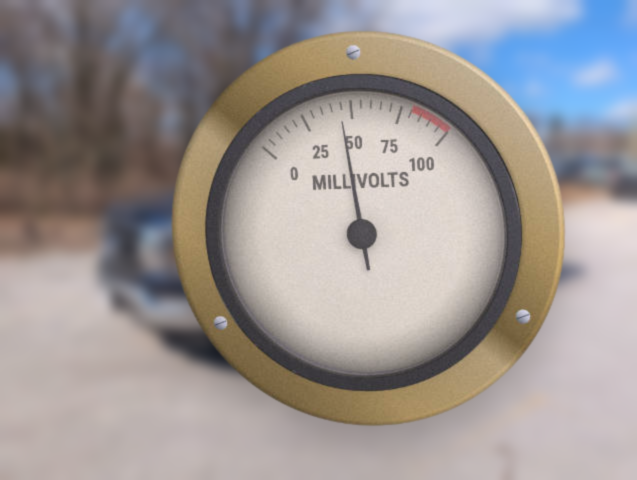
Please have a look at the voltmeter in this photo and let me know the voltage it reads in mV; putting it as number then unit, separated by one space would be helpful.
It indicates 45 mV
